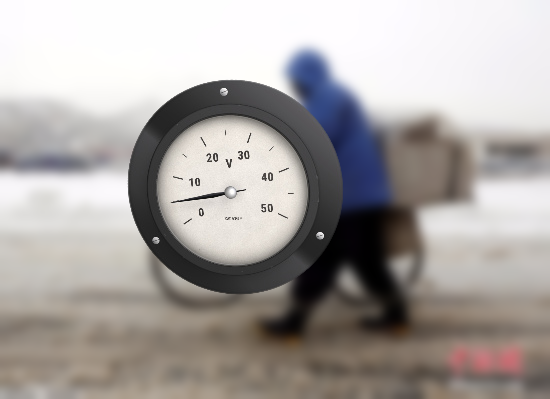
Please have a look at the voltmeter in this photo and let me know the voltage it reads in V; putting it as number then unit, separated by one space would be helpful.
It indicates 5 V
